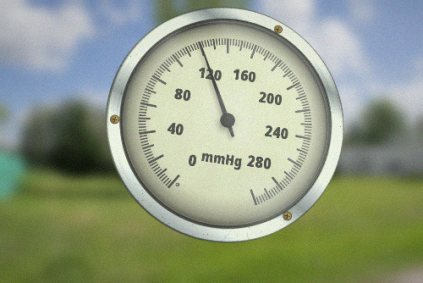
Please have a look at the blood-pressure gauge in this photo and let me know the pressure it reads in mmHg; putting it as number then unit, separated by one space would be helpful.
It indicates 120 mmHg
